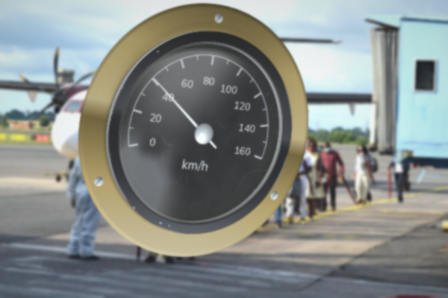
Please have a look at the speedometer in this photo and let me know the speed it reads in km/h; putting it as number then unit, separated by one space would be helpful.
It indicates 40 km/h
